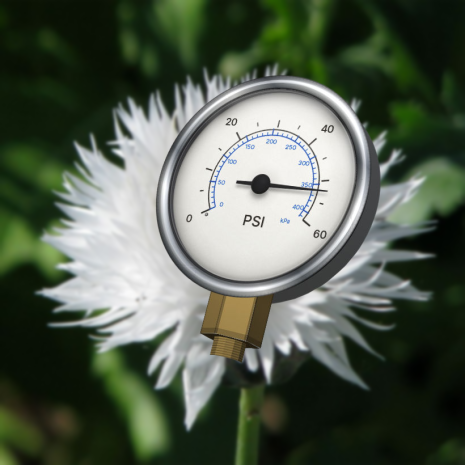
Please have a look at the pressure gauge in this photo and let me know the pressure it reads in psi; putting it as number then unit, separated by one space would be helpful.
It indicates 52.5 psi
